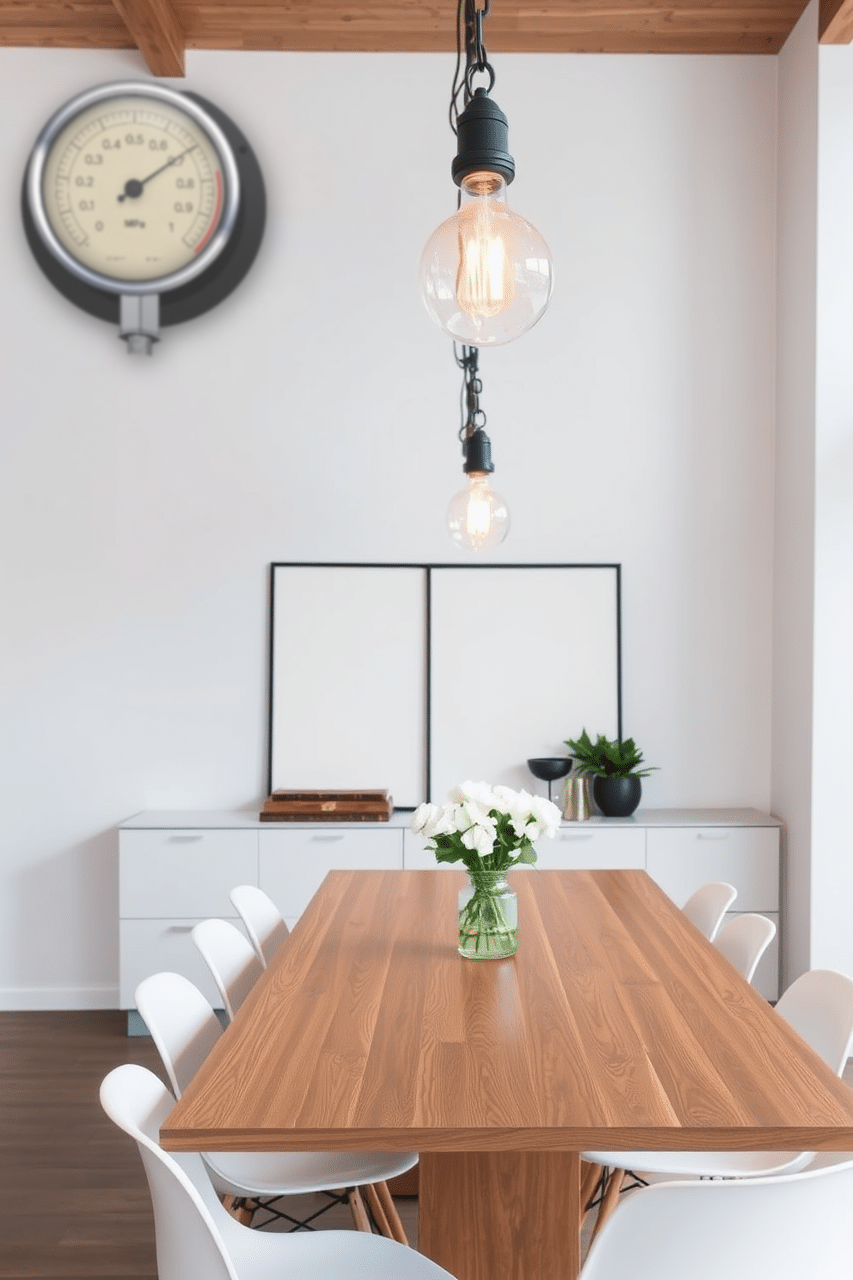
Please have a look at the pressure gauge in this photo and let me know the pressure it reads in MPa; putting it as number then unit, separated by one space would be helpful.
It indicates 0.7 MPa
